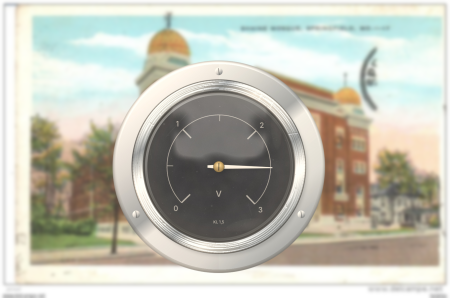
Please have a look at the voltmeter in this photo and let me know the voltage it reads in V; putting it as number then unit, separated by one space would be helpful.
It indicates 2.5 V
